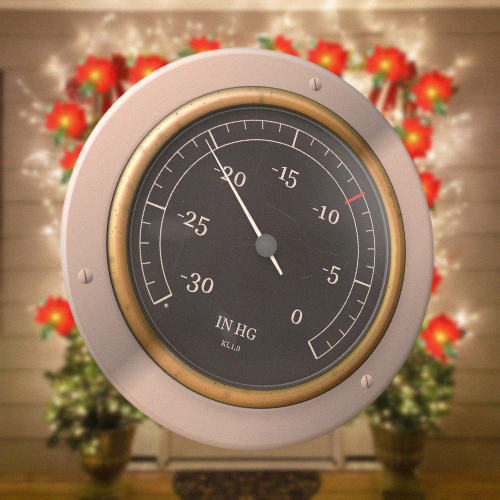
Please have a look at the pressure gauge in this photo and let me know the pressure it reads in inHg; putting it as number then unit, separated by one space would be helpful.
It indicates -20.5 inHg
